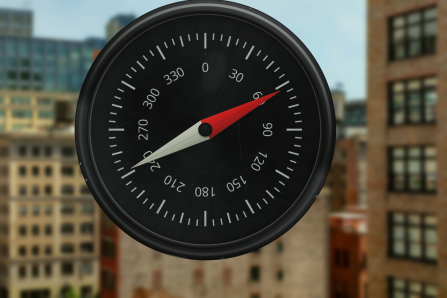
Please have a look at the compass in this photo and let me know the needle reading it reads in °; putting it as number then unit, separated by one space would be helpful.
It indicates 62.5 °
